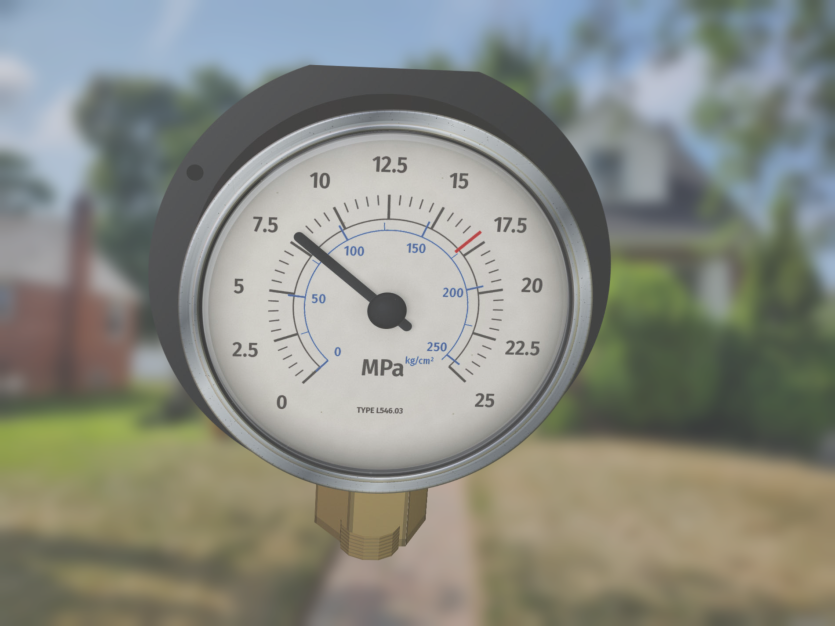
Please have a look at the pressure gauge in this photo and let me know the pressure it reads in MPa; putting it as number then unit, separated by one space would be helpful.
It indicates 8 MPa
